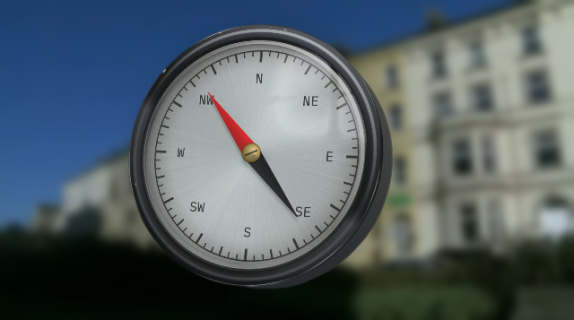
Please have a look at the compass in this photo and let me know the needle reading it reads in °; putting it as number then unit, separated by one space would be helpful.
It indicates 320 °
